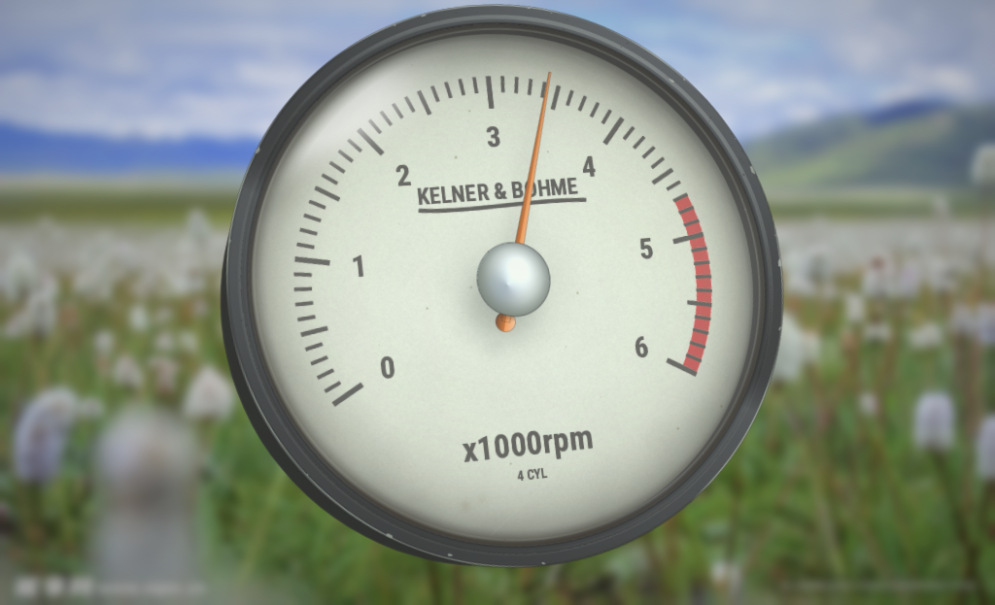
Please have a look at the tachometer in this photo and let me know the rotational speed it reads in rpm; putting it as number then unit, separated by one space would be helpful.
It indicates 3400 rpm
